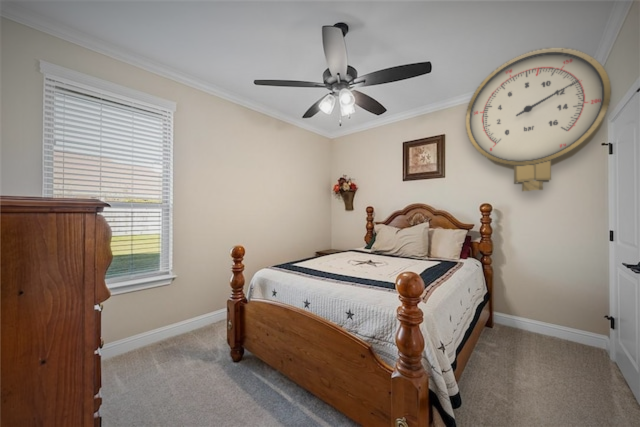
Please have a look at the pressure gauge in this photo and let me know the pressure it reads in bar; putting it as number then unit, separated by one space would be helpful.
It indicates 12 bar
